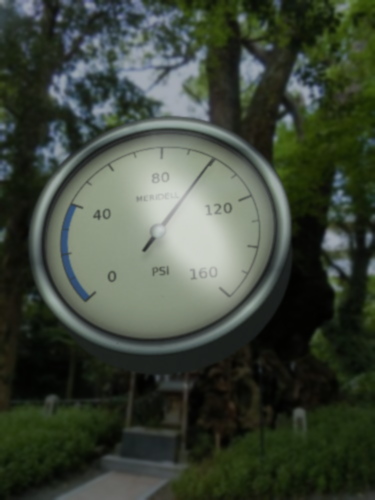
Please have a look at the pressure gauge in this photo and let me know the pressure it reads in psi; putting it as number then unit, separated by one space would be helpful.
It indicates 100 psi
